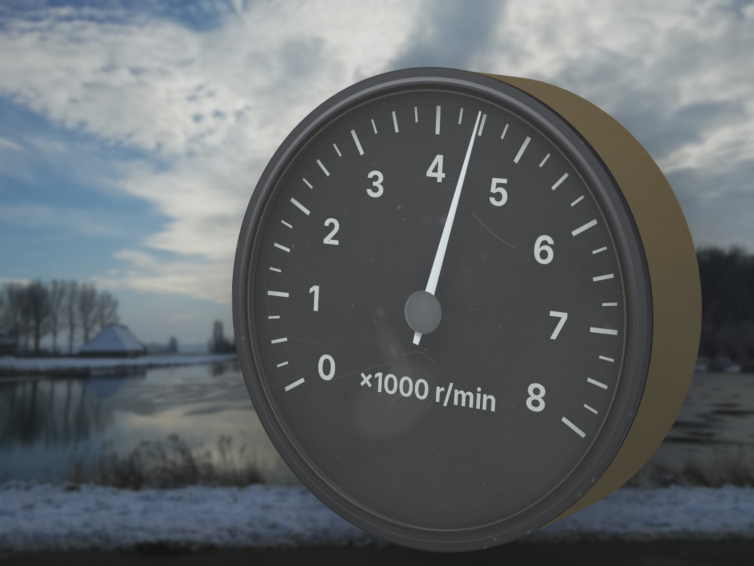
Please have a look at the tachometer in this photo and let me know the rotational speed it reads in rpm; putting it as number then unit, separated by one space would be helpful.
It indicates 4500 rpm
